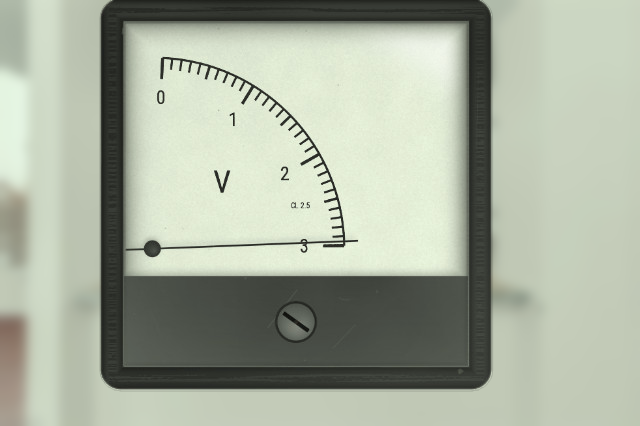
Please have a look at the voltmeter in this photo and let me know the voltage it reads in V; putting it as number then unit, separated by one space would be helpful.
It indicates 2.95 V
